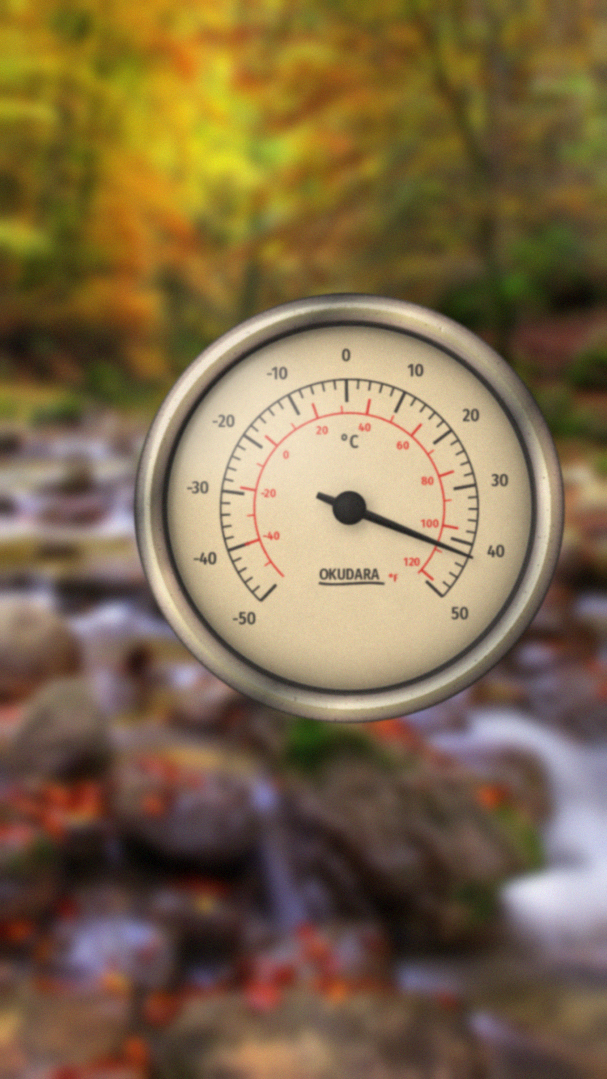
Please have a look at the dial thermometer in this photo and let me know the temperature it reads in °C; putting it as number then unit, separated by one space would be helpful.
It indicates 42 °C
